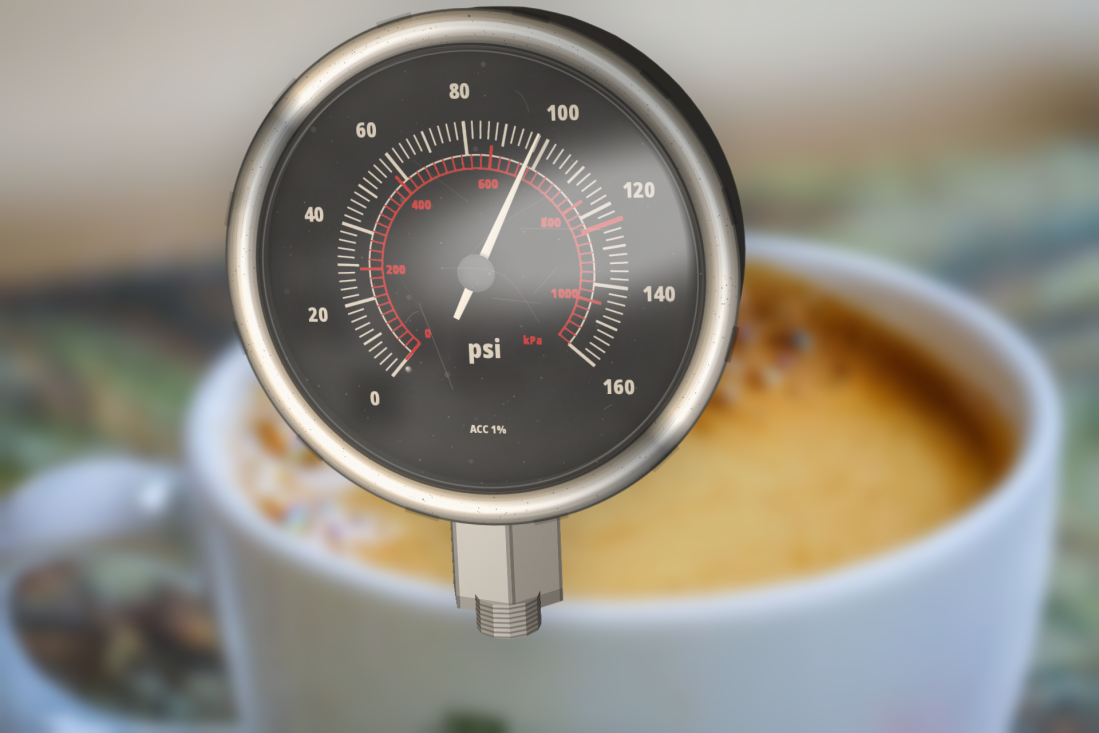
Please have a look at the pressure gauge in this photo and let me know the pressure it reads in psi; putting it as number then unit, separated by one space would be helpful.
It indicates 98 psi
